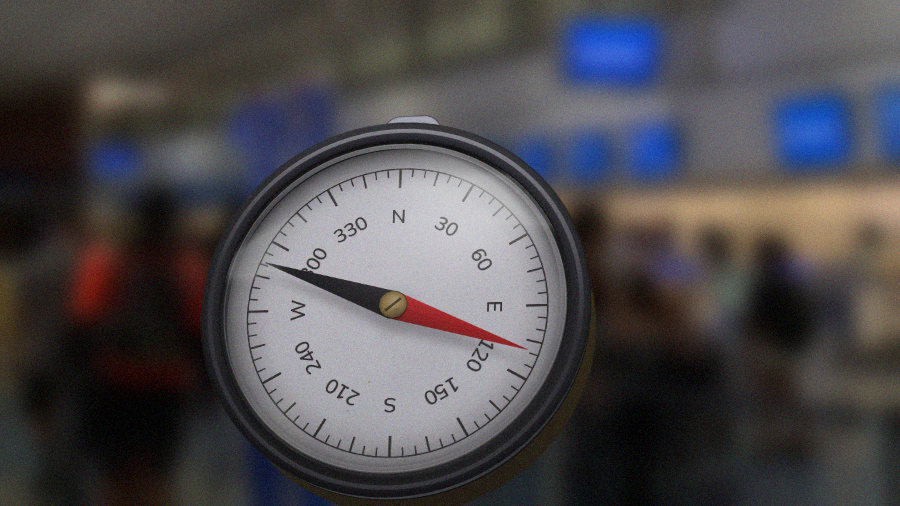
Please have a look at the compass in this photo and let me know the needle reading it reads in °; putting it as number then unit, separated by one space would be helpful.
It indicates 110 °
